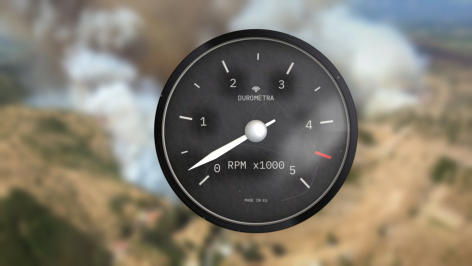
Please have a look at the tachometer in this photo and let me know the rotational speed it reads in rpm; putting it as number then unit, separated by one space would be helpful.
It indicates 250 rpm
